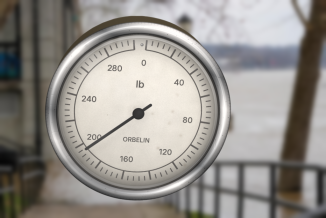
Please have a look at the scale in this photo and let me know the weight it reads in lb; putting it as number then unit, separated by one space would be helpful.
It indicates 196 lb
